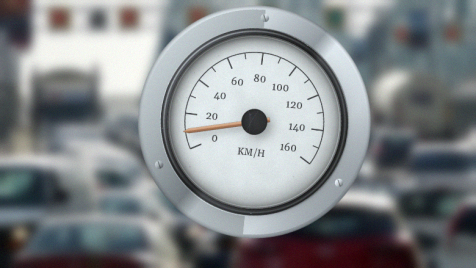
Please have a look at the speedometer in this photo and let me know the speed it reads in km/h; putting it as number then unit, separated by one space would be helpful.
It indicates 10 km/h
